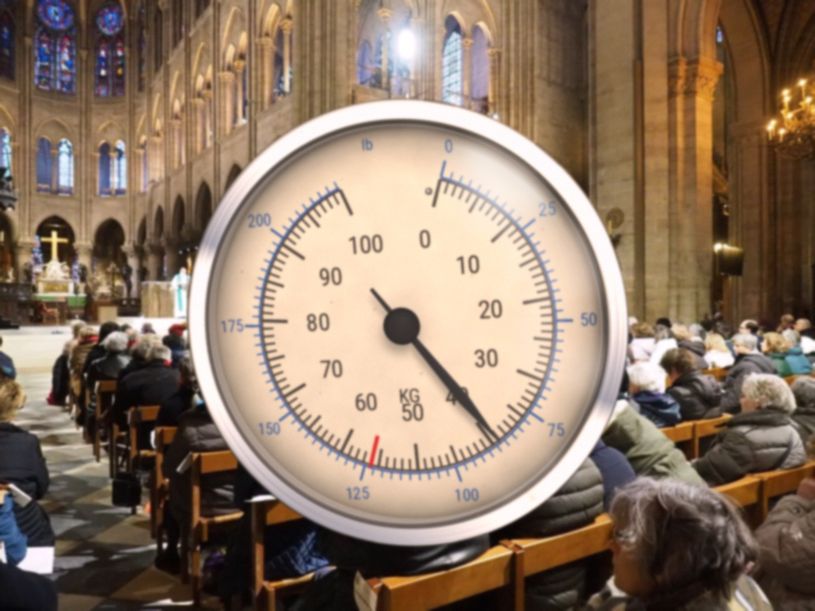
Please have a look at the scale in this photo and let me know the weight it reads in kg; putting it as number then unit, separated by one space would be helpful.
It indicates 39 kg
